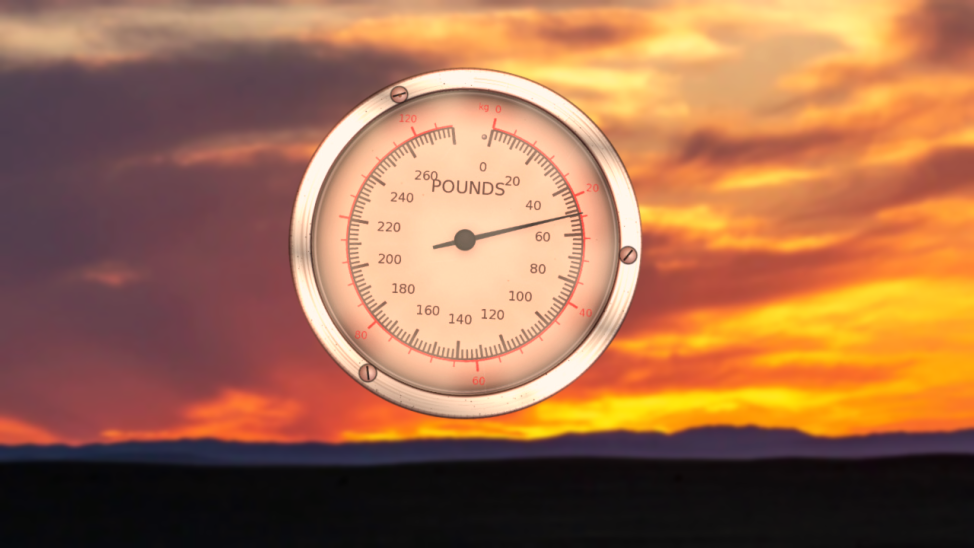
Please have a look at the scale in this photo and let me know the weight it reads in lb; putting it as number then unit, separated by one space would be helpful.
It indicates 52 lb
